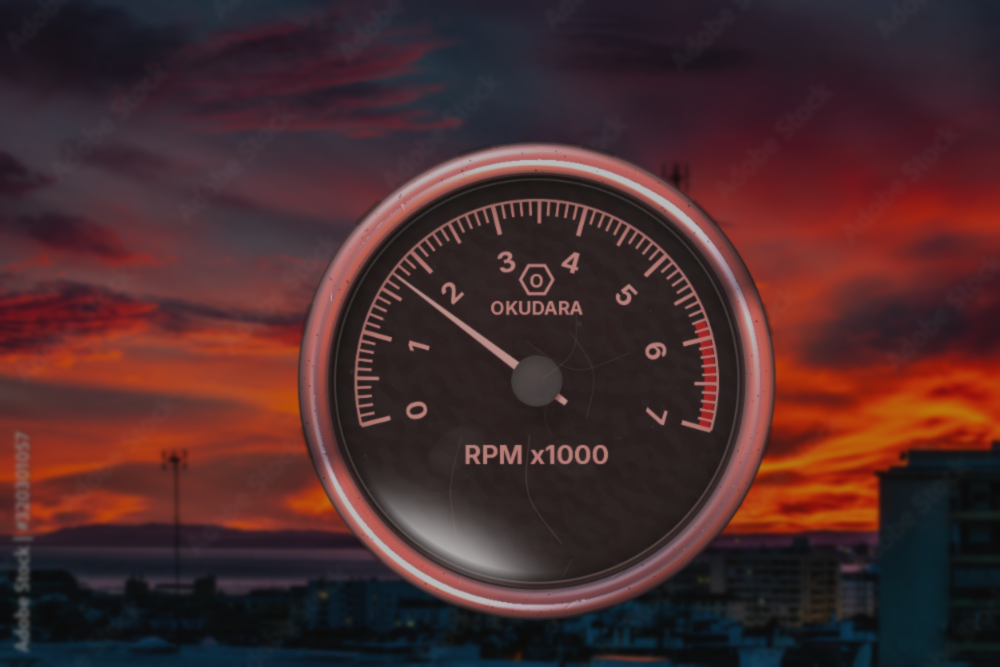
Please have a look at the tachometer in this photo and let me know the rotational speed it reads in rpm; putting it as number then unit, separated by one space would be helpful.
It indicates 1700 rpm
